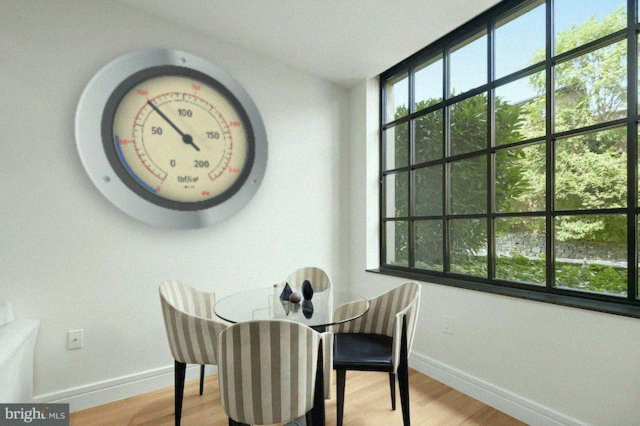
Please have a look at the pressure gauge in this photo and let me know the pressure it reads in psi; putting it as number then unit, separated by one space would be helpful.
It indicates 70 psi
